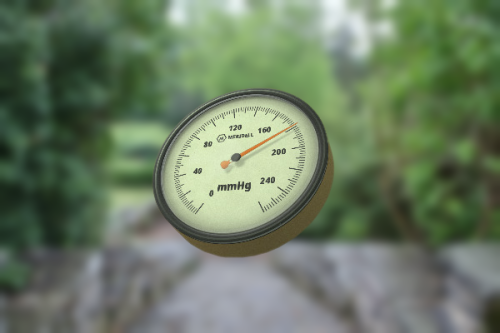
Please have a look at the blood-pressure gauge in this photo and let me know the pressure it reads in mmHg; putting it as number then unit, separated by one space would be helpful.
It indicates 180 mmHg
